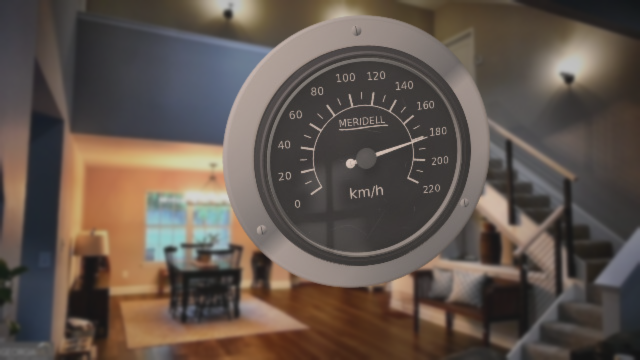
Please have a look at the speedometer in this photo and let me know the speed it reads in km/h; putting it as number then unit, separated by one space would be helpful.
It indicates 180 km/h
